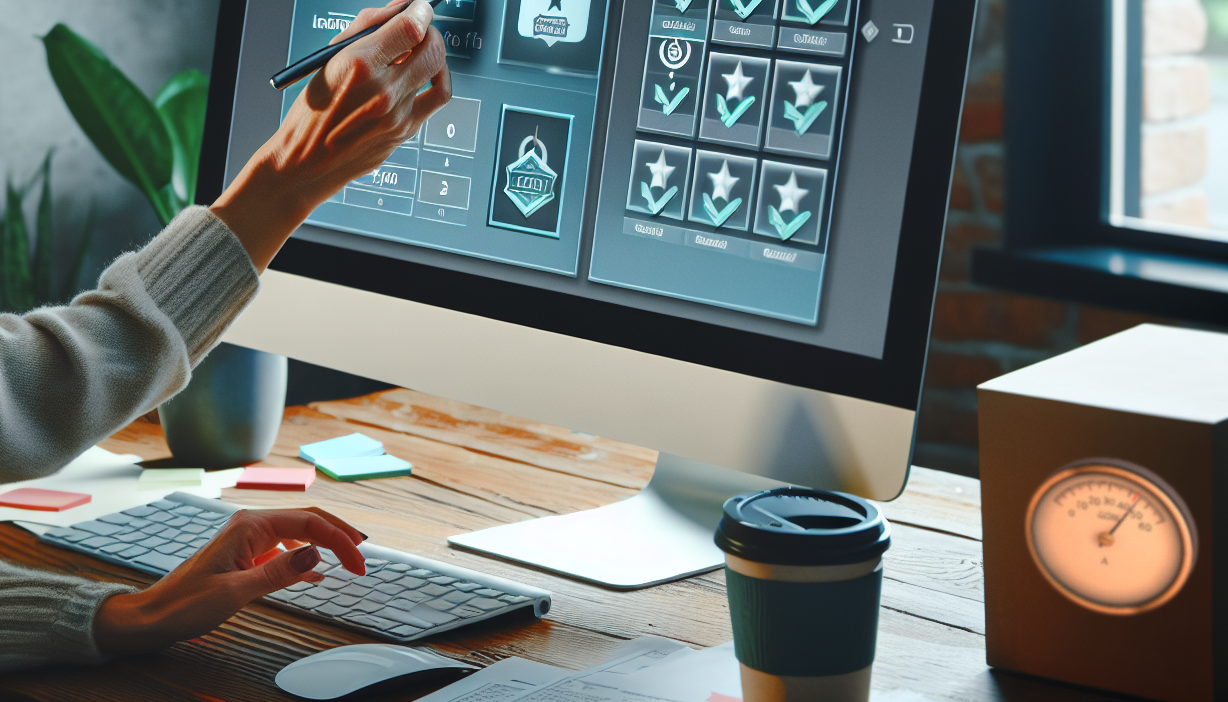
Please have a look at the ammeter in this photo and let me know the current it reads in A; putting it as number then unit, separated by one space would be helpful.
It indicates 45 A
